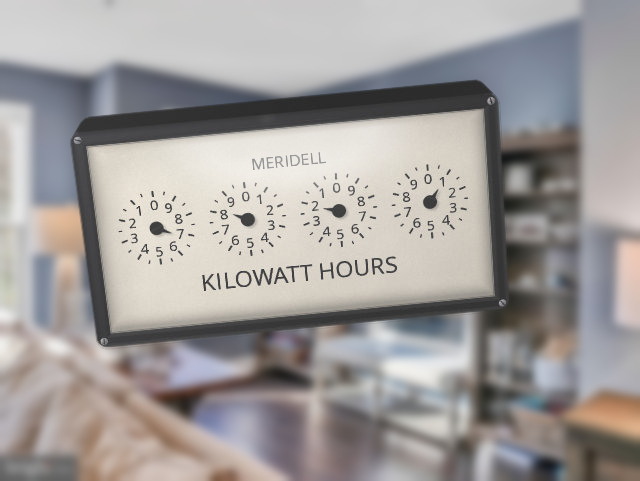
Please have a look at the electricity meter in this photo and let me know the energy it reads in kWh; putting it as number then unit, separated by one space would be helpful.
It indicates 6821 kWh
